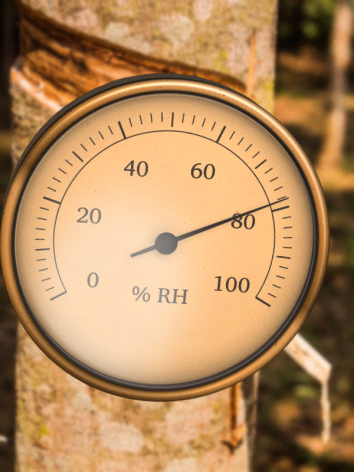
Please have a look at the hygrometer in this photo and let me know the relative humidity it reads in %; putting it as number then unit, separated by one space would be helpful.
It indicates 78 %
